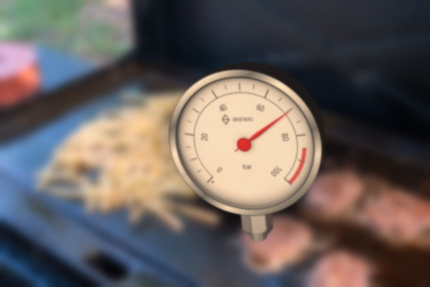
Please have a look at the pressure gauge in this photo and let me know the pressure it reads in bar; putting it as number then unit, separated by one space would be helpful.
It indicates 70 bar
